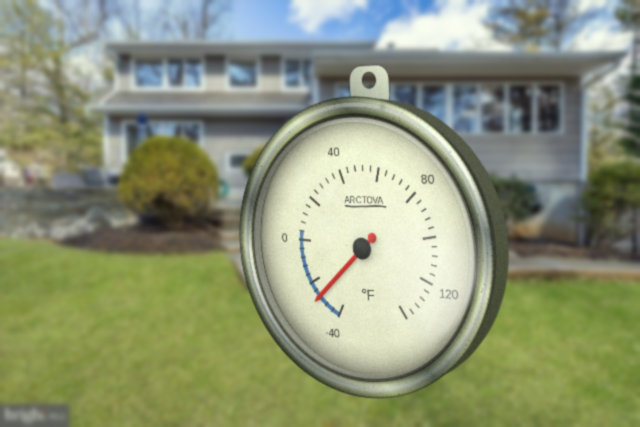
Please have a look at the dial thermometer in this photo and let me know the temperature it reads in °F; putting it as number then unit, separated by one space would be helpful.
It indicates -28 °F
